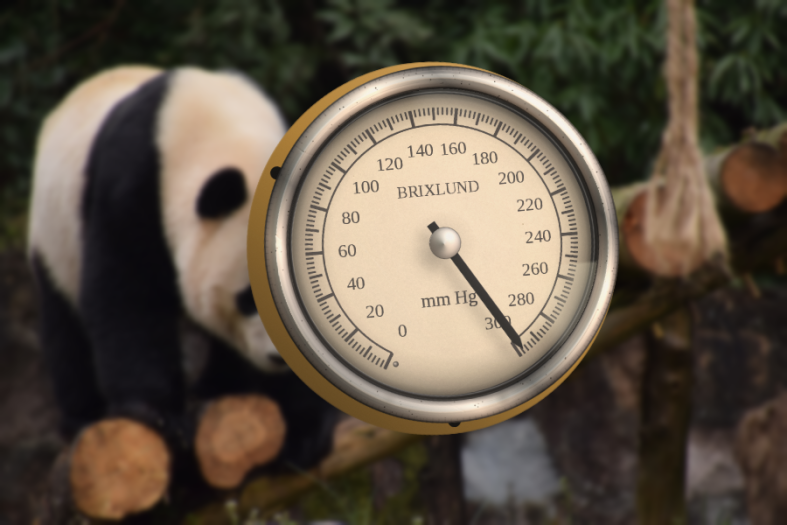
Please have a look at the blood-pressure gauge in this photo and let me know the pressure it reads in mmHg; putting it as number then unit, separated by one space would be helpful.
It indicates 298 mmHg
